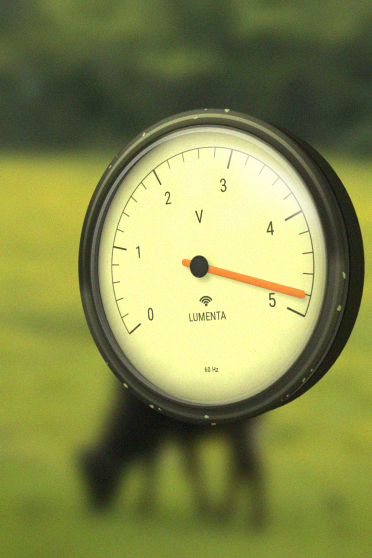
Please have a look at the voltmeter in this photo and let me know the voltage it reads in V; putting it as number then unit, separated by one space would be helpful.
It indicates 4.8 V
